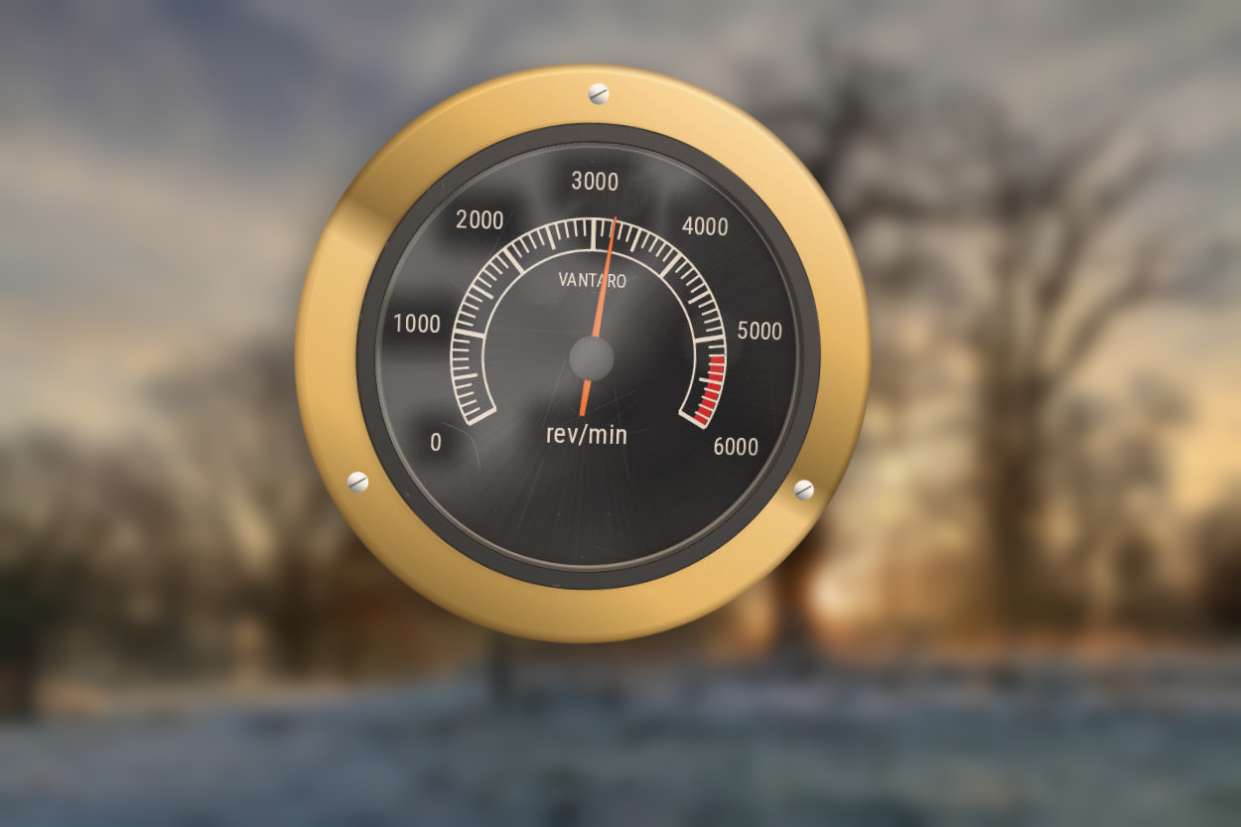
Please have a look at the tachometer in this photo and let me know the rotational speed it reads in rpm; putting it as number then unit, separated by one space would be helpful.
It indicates 3200 rpm
